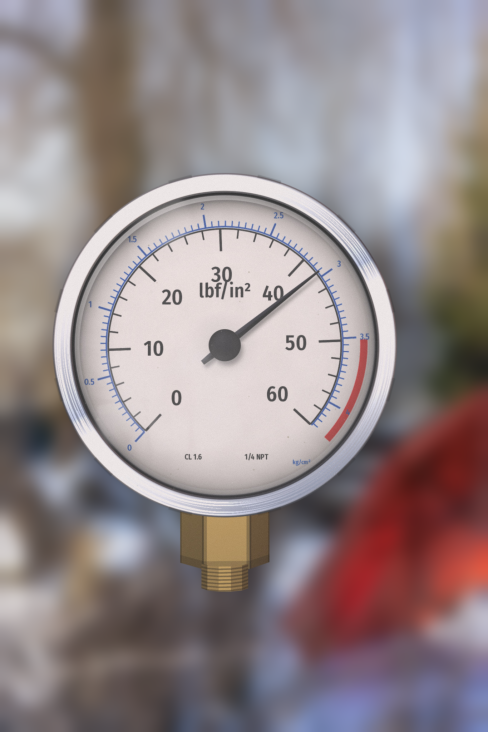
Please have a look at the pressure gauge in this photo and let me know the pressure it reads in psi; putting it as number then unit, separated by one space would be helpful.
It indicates 42 psi
